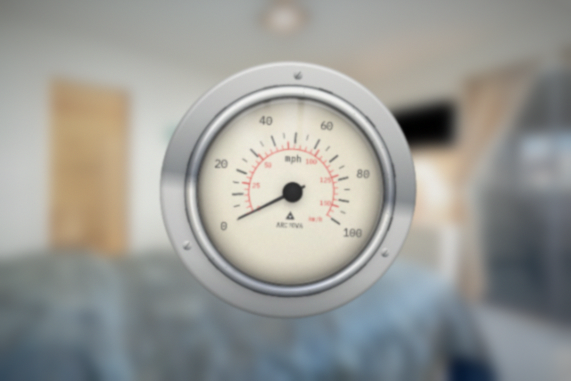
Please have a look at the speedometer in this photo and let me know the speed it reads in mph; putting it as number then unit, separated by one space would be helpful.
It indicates 0 mph
